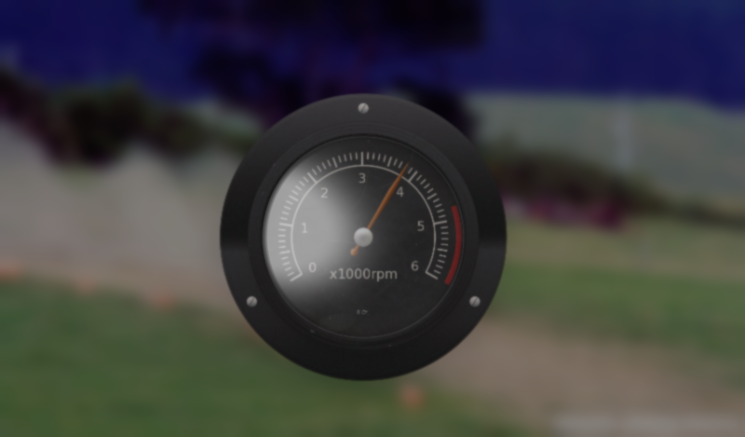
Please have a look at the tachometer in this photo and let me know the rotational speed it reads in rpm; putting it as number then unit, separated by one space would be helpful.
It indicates 3800 rpm
